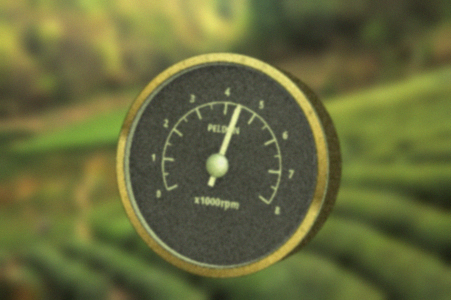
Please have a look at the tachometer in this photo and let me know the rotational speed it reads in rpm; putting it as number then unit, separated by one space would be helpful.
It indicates 4500 rpm
